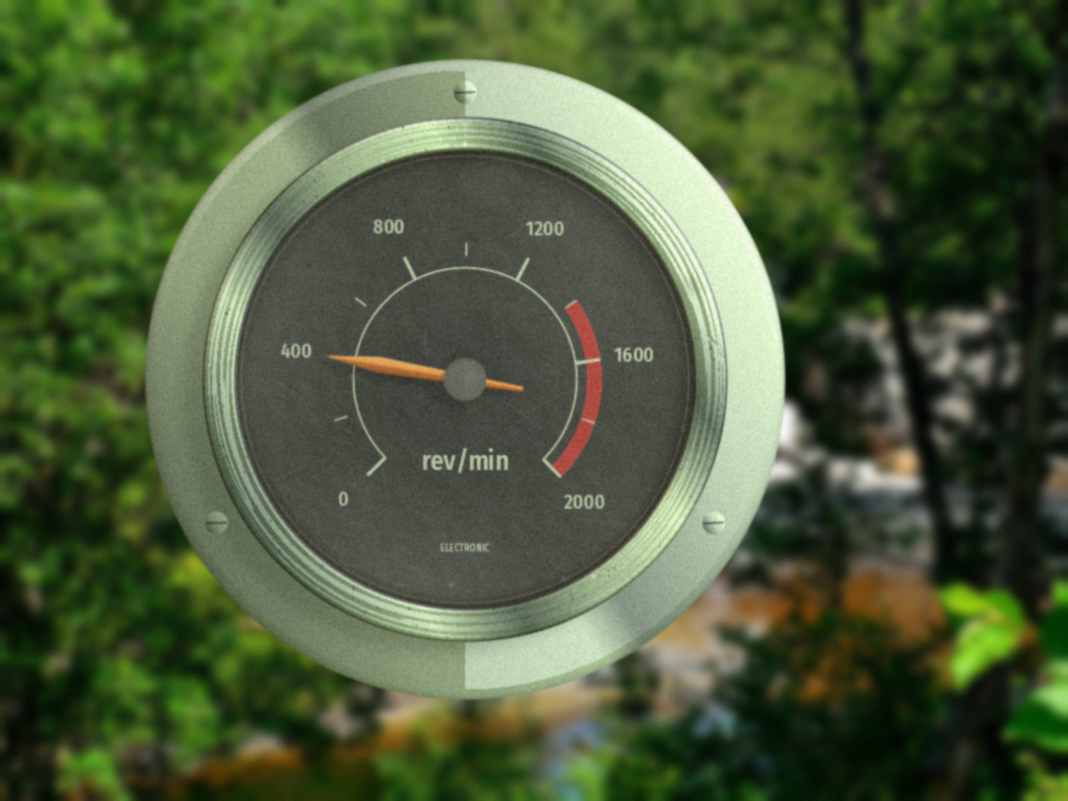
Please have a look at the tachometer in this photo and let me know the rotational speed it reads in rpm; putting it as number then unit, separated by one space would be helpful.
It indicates 400 rpm
